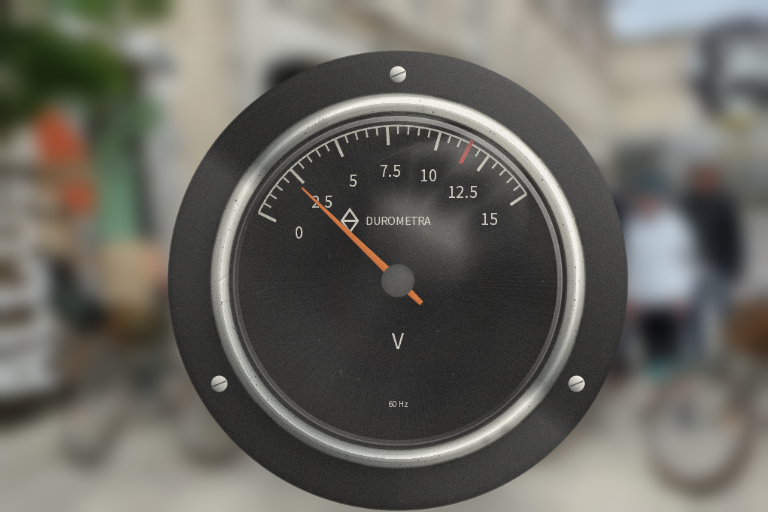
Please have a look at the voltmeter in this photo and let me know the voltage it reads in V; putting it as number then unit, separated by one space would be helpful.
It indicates 2.25 V
